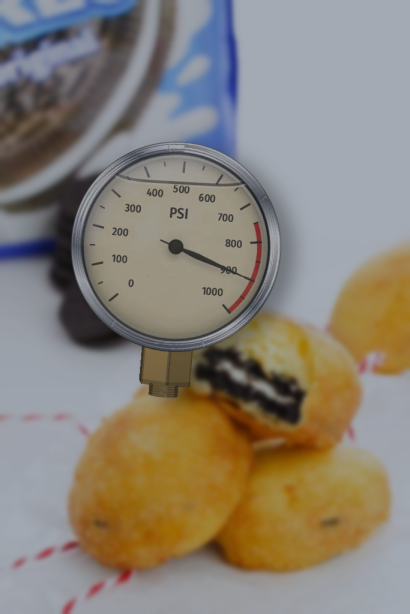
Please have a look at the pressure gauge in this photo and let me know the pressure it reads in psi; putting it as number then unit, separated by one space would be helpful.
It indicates 900 psi
